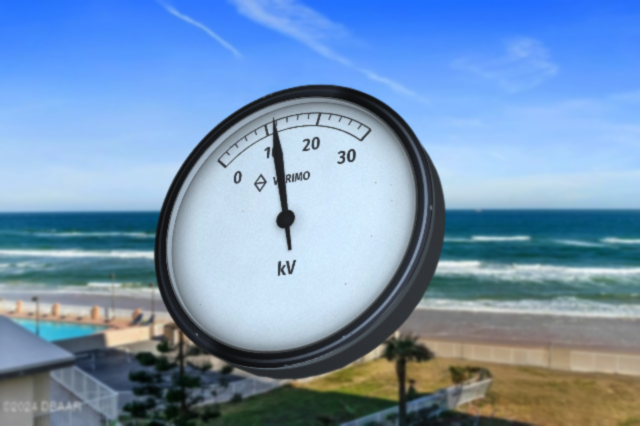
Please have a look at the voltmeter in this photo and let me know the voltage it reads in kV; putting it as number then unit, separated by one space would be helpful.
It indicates 12 kV
